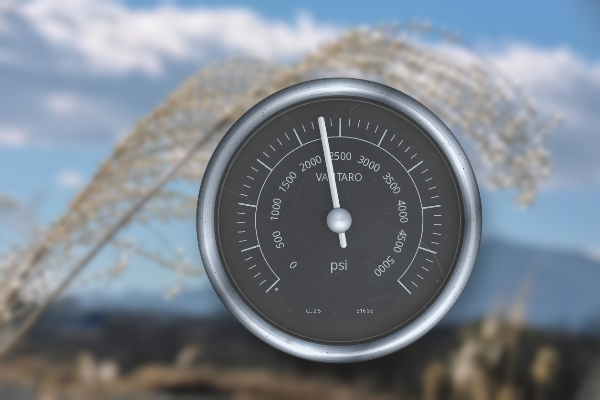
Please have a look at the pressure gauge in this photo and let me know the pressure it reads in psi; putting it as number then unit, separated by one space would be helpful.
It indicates 2300 psi
